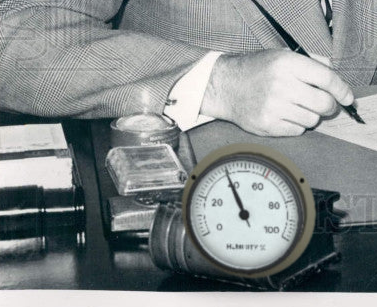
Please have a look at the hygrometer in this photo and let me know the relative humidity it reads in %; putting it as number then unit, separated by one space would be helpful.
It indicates 40 %
